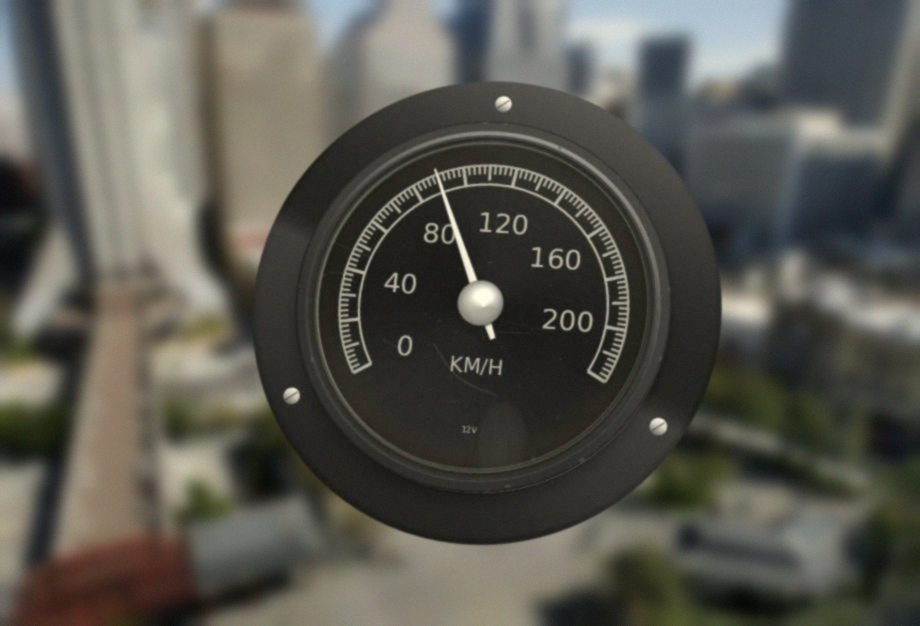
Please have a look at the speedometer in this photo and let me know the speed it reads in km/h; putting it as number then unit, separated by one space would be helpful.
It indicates 90 km/h
